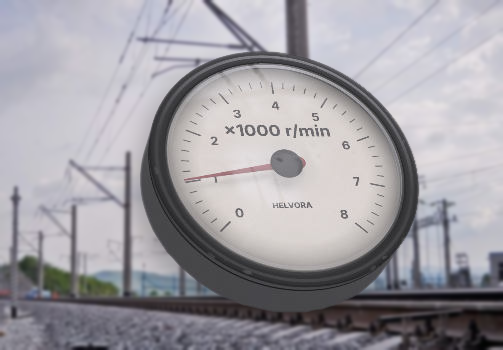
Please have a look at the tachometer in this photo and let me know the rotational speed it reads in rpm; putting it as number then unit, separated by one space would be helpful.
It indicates 1000 rpm
